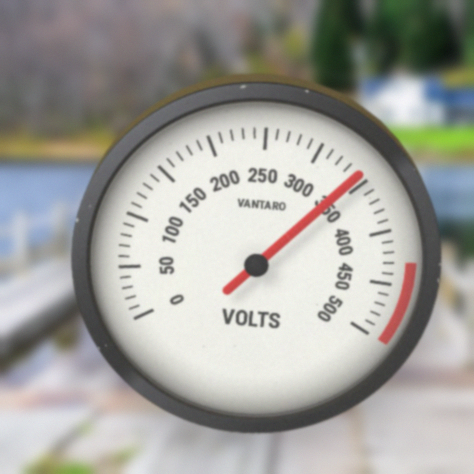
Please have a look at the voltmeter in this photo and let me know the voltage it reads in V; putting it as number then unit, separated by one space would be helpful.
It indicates 340 V
